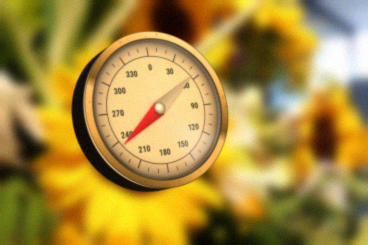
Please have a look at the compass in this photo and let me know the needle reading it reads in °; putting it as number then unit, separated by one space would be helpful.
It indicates 235 °
